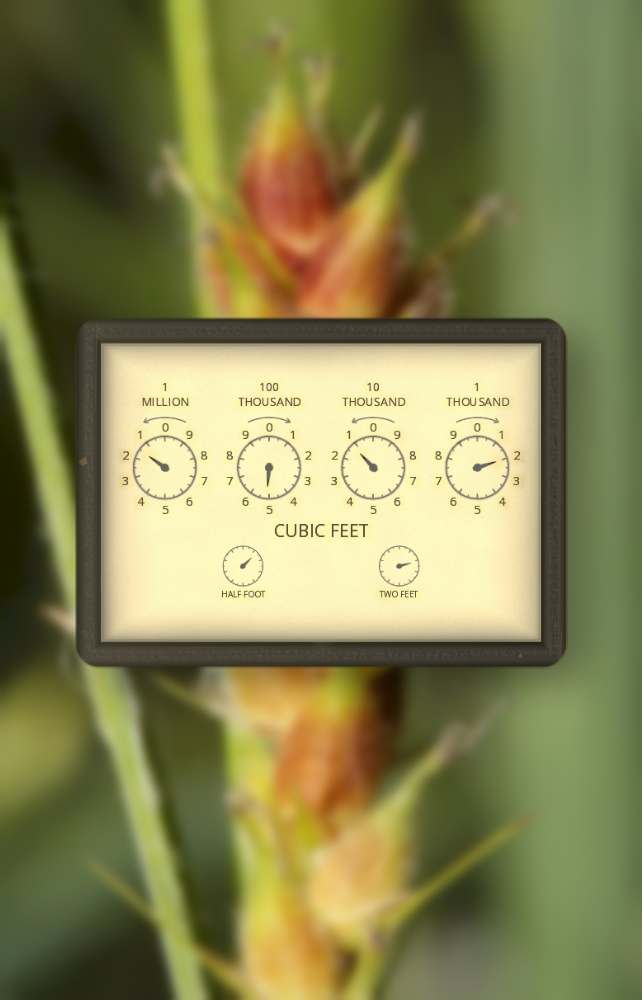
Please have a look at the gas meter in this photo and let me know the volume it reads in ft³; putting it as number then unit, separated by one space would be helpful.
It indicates 151200 ft³
